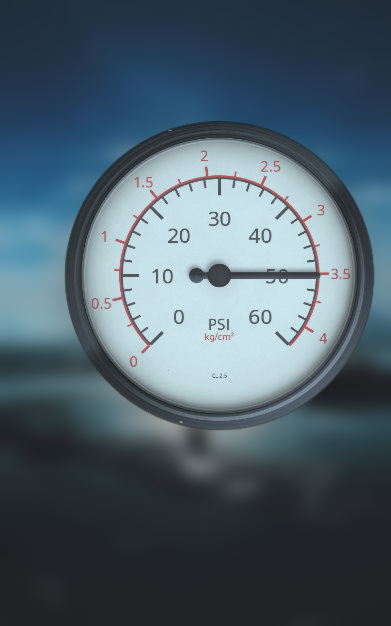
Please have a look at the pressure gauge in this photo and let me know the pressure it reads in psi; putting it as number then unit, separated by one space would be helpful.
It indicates 50 psi
